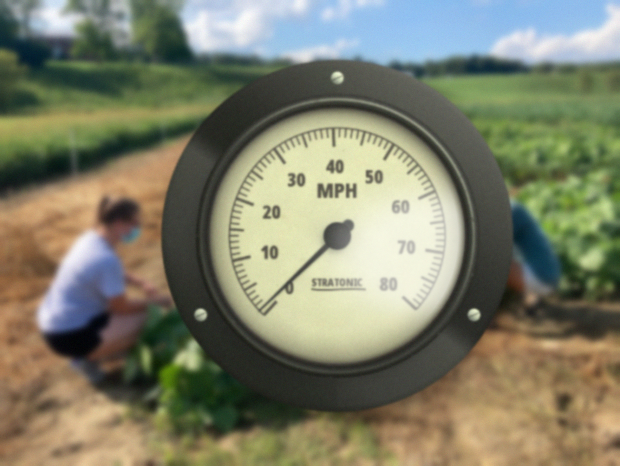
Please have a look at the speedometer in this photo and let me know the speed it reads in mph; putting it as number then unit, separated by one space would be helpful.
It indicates 1 mph
